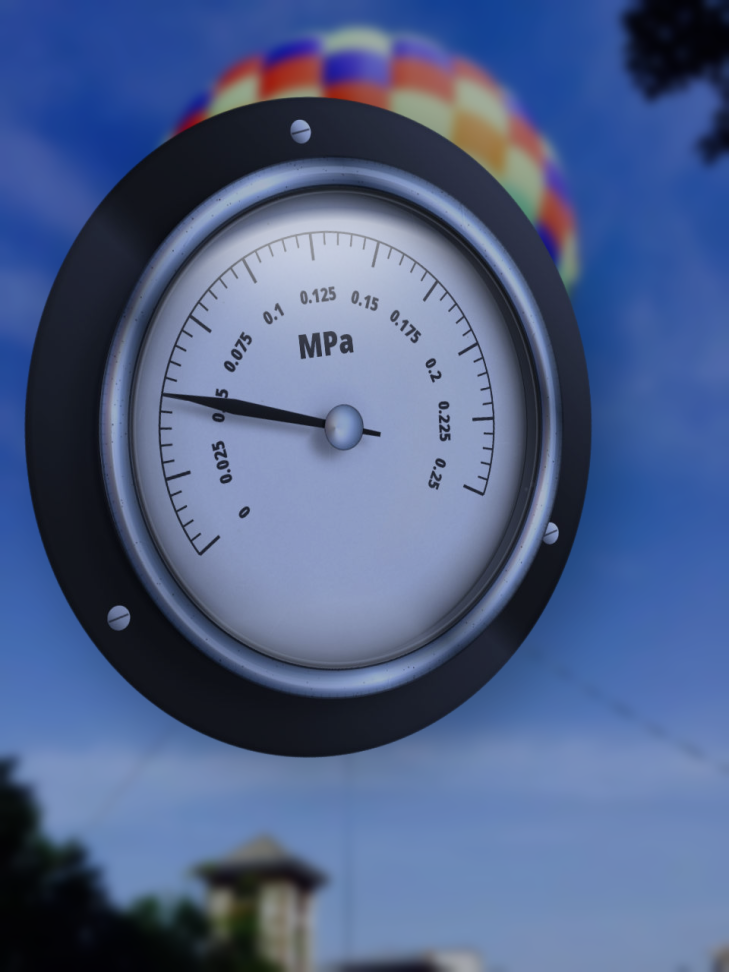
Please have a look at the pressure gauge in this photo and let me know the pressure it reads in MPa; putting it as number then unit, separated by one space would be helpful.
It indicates 0.05 MPa
